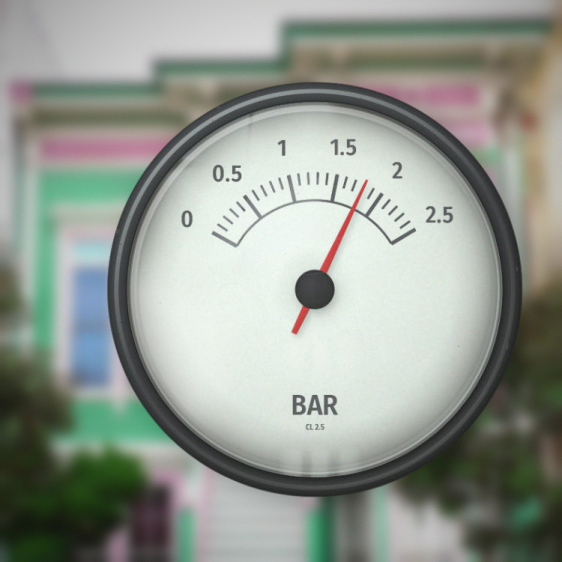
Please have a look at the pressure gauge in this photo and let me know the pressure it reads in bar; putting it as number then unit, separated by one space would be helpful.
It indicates 1.8 bar
